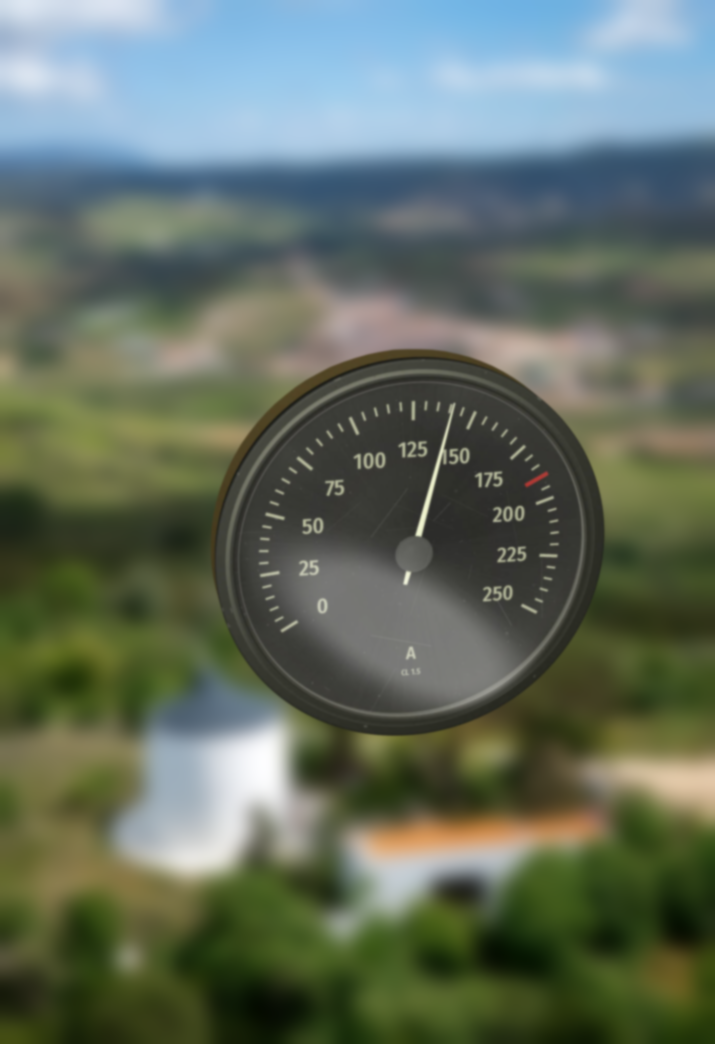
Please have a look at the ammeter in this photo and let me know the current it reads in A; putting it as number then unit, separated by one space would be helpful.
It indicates 140 A
